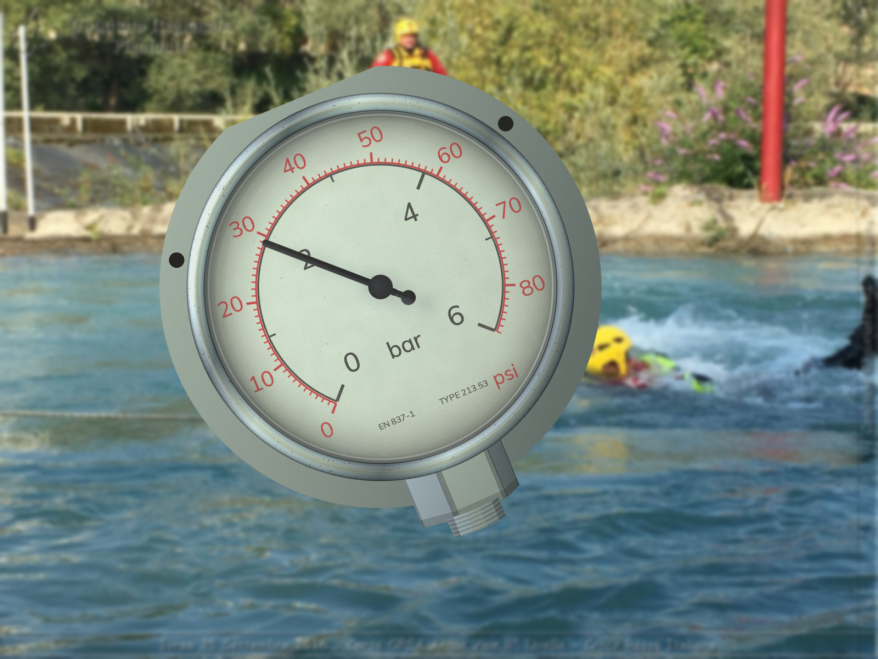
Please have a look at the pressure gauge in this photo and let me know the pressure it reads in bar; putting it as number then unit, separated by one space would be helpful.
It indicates 2 bar
